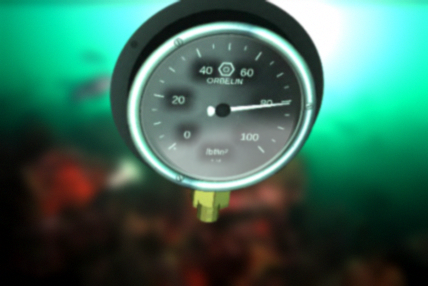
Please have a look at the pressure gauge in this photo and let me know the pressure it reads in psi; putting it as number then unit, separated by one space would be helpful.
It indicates 80 psi
